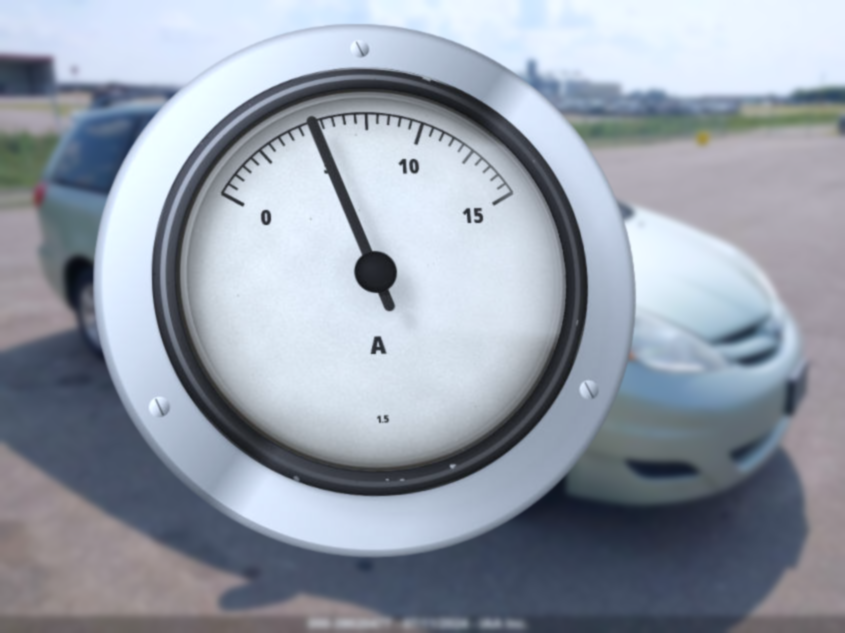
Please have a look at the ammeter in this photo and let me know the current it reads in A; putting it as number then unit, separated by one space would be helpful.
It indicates 5 A
